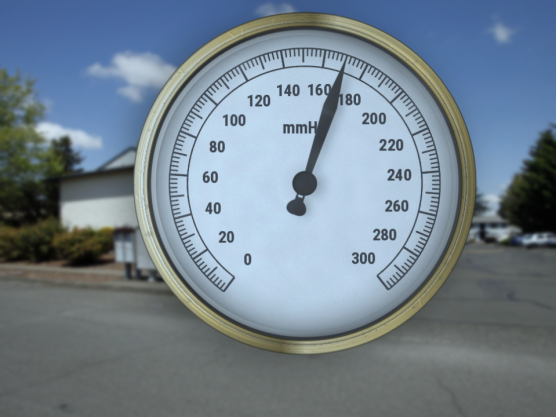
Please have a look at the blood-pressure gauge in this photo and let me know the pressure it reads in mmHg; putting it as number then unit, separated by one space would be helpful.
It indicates 170 mmHg
